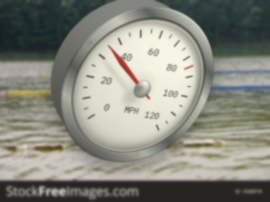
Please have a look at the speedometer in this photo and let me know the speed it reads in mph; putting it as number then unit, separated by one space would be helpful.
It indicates 35 mph
